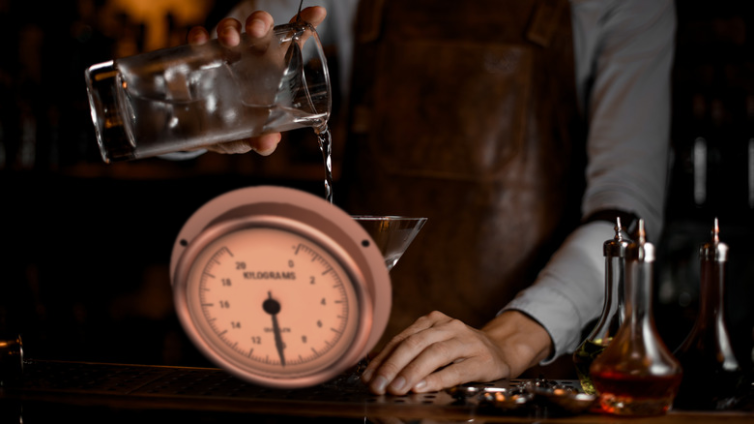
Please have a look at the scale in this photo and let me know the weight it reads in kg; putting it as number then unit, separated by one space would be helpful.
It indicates 10 kg
